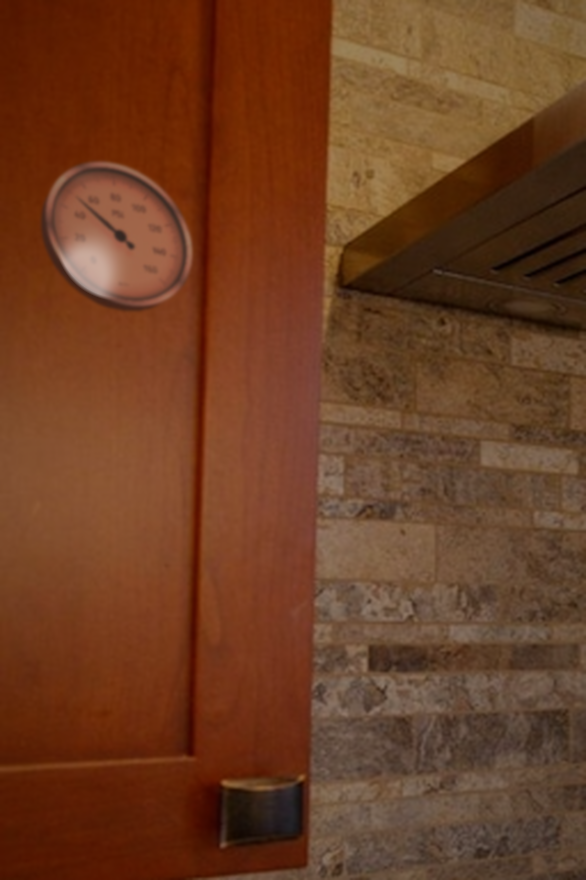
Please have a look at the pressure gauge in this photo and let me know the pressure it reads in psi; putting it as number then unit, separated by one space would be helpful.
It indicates 50 psi
